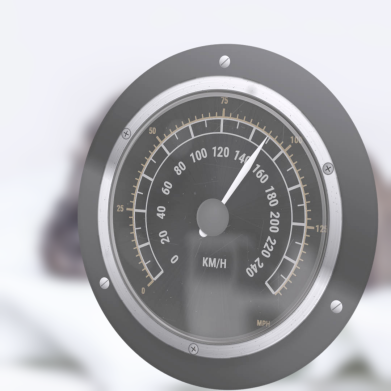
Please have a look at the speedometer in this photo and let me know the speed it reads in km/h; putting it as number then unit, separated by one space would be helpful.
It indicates 150 km/h
